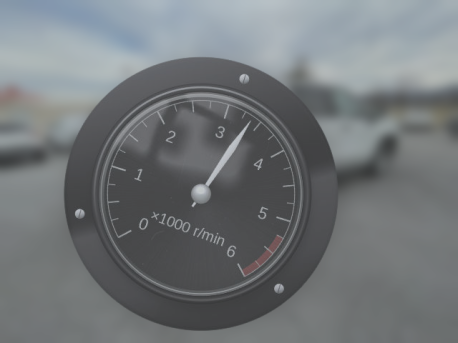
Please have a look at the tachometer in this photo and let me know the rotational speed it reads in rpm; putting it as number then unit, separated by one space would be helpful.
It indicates 3375 rpm
